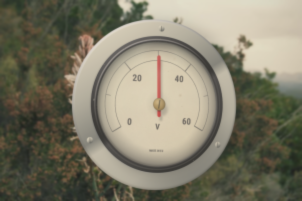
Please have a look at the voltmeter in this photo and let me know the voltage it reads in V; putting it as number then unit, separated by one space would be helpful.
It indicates 30 V
